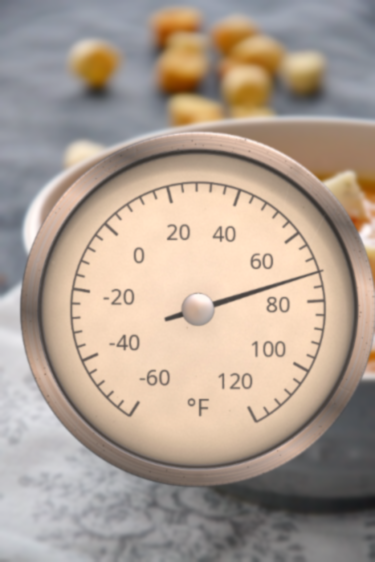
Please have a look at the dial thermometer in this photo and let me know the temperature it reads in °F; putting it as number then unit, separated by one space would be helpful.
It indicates 72 °F
